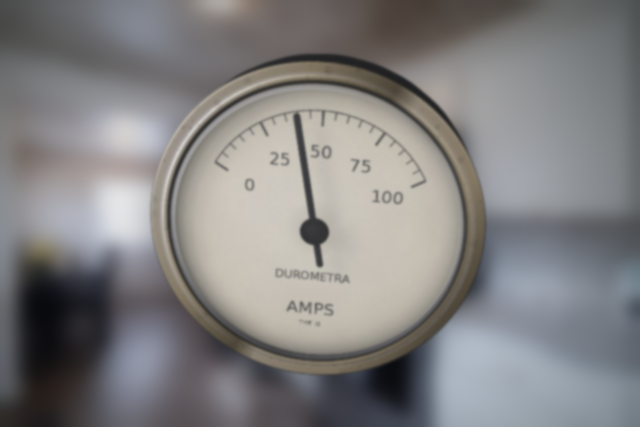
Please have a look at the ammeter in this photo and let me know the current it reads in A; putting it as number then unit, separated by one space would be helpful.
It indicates 40 A
